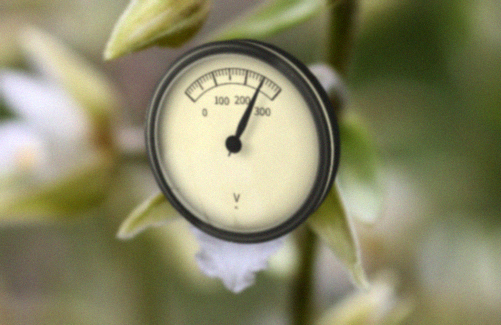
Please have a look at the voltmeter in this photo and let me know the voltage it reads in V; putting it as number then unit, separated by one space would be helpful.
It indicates 250 V
